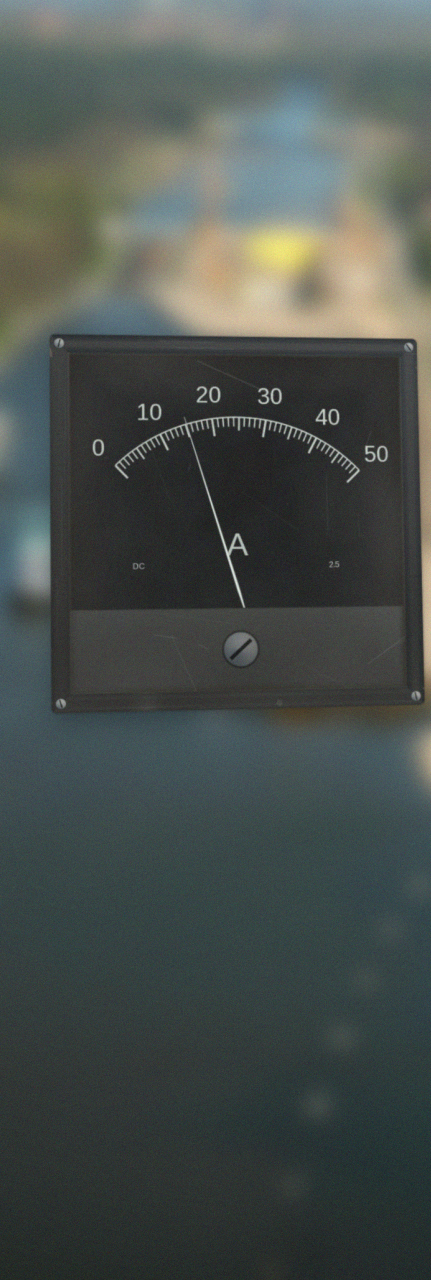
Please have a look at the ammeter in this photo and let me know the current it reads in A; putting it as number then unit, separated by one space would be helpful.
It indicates 15 A
